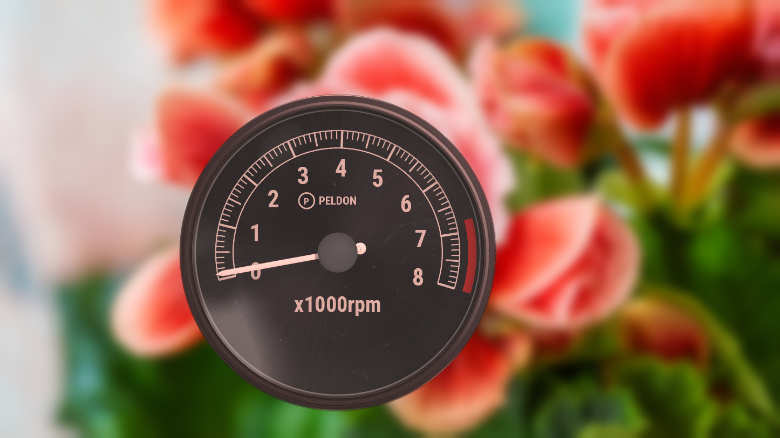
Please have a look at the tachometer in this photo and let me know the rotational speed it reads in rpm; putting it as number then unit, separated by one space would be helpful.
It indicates 100 rpm
